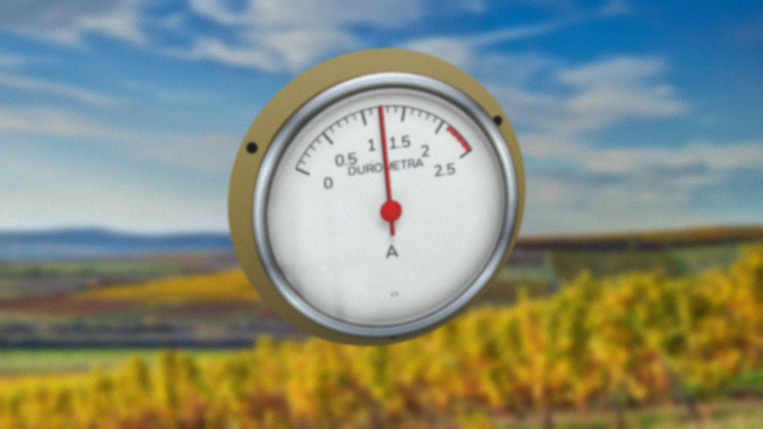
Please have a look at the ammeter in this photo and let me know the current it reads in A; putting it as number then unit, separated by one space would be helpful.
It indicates 1.2 A
